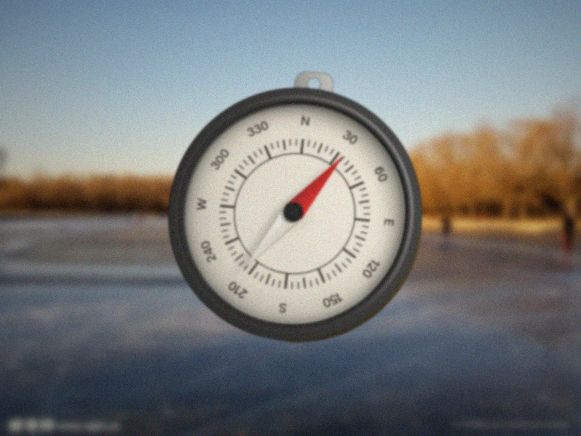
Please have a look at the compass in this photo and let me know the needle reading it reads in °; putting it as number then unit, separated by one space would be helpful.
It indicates 35 °
